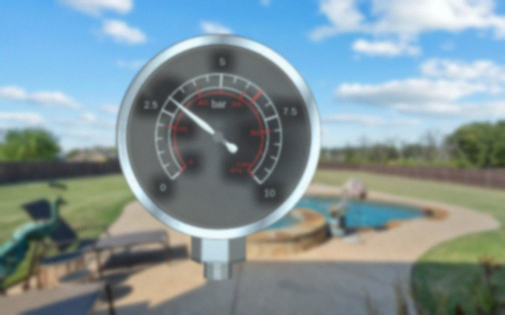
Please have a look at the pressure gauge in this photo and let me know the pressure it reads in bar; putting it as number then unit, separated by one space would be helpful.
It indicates 3 bar
